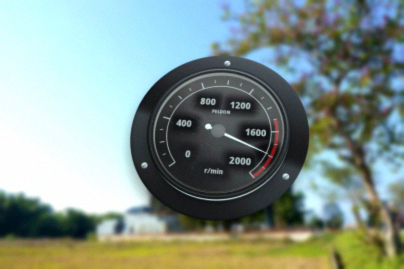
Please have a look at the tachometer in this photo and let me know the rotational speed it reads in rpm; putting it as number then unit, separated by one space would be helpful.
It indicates 1800 rpm
